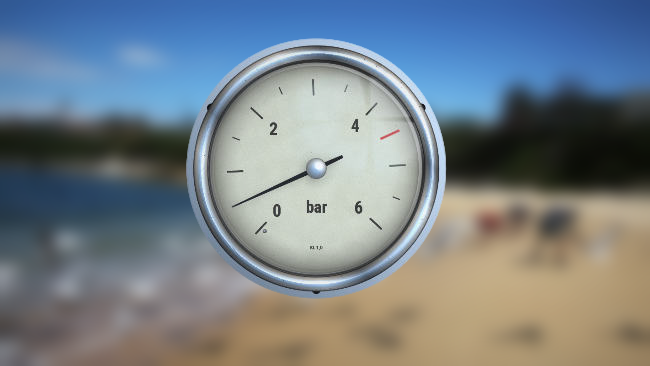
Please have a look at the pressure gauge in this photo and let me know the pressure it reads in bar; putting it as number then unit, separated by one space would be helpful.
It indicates 0.5 bar
